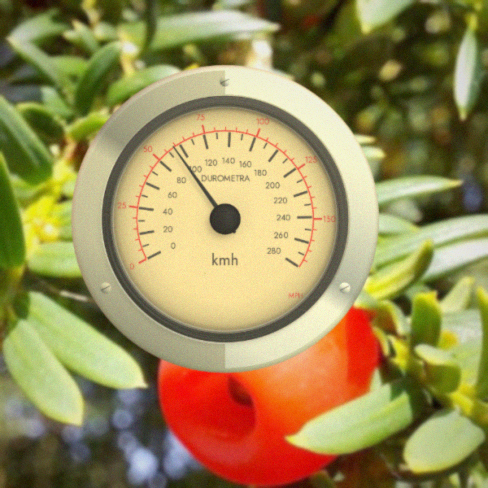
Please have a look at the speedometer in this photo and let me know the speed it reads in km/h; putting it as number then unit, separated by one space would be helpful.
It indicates 95 km/h
